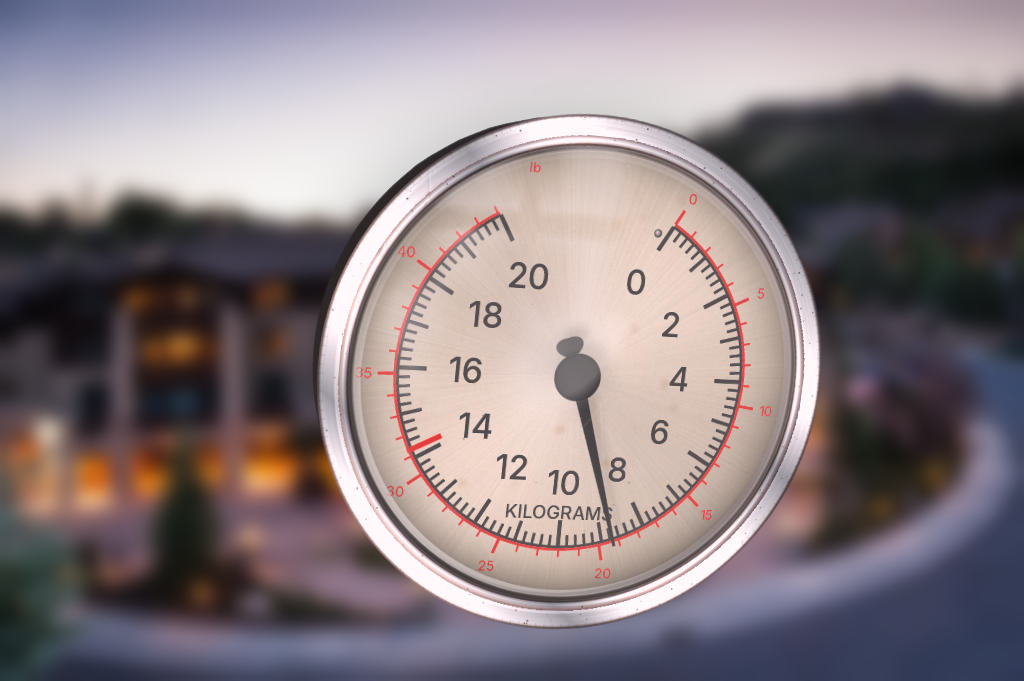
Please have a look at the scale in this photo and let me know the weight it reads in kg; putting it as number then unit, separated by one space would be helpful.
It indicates 8.8 kg
